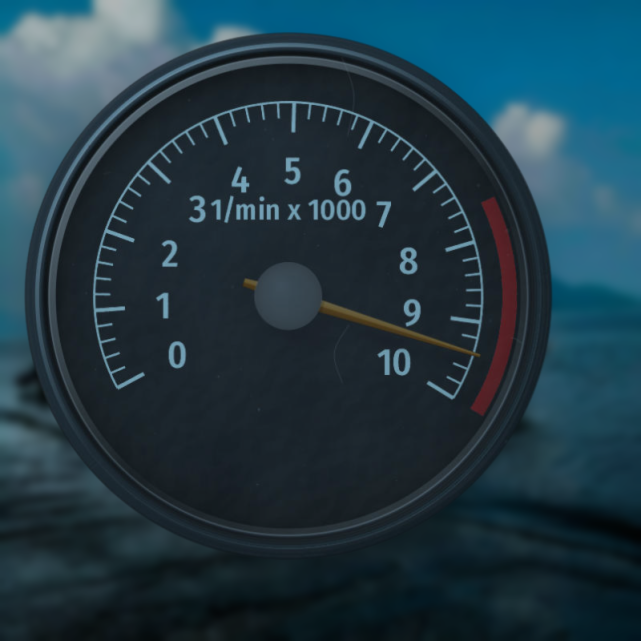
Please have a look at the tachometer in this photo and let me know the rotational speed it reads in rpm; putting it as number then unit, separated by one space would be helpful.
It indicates 9400 rpm
